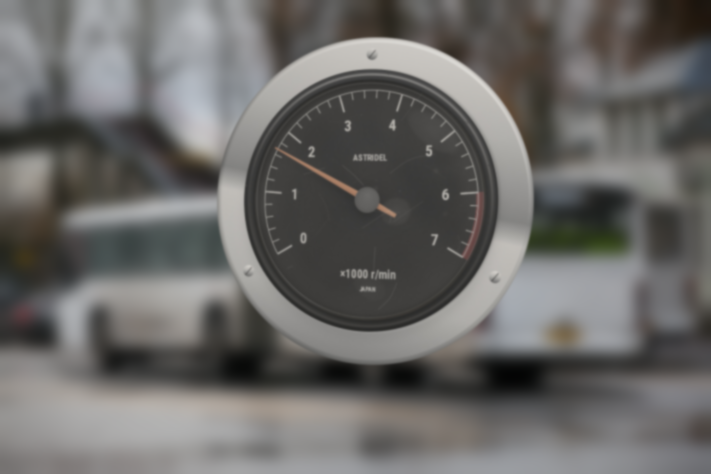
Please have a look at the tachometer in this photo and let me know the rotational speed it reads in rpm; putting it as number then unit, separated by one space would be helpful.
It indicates 1700 rpm
